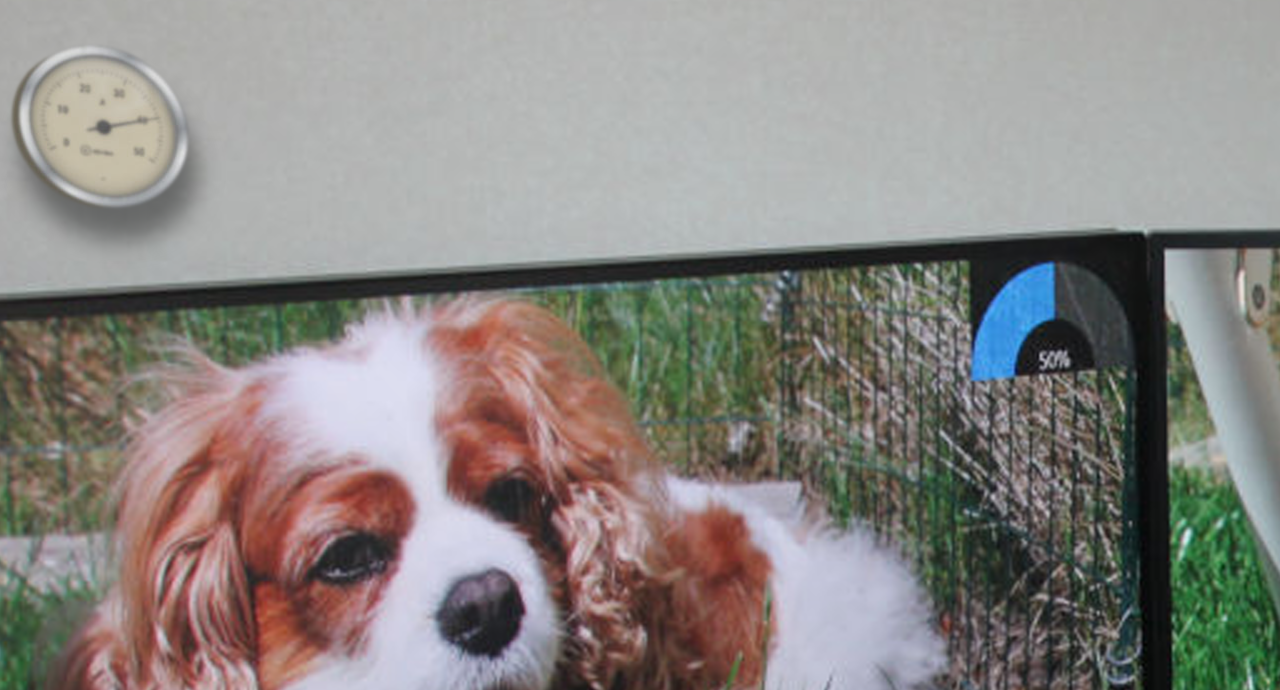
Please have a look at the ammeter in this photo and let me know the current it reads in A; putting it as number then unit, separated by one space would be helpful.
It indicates 40 A
